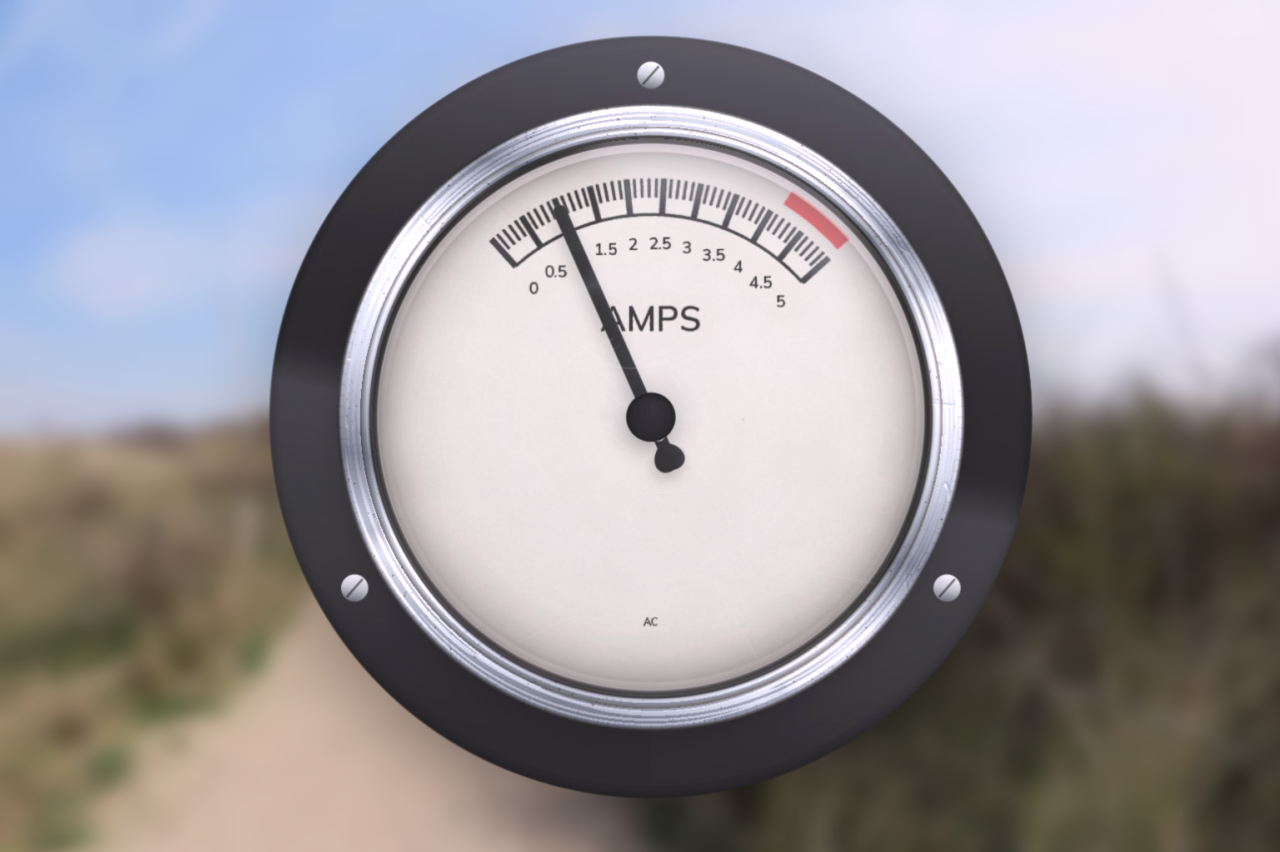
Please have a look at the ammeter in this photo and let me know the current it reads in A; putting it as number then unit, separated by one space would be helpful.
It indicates 1 A
